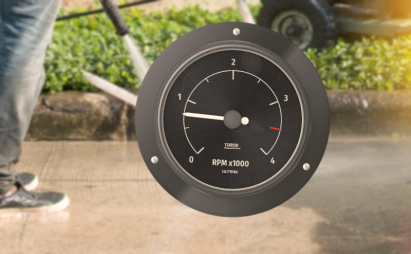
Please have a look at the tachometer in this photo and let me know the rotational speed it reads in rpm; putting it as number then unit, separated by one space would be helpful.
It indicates 750 rpm
